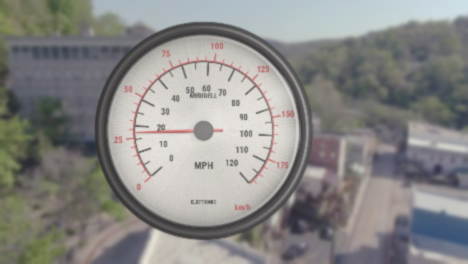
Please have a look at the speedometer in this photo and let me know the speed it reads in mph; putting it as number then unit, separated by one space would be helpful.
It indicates 17.5 mph
